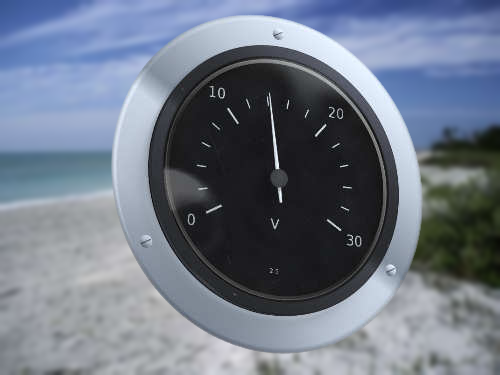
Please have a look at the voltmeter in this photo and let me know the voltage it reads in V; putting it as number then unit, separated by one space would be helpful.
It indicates 14 V
